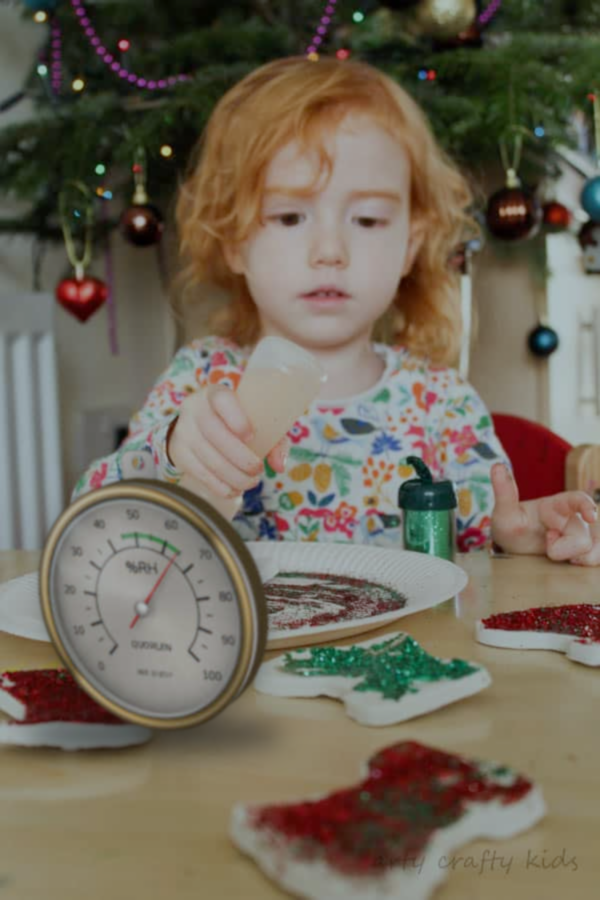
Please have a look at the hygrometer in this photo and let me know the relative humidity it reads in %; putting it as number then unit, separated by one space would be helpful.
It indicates 65 %
